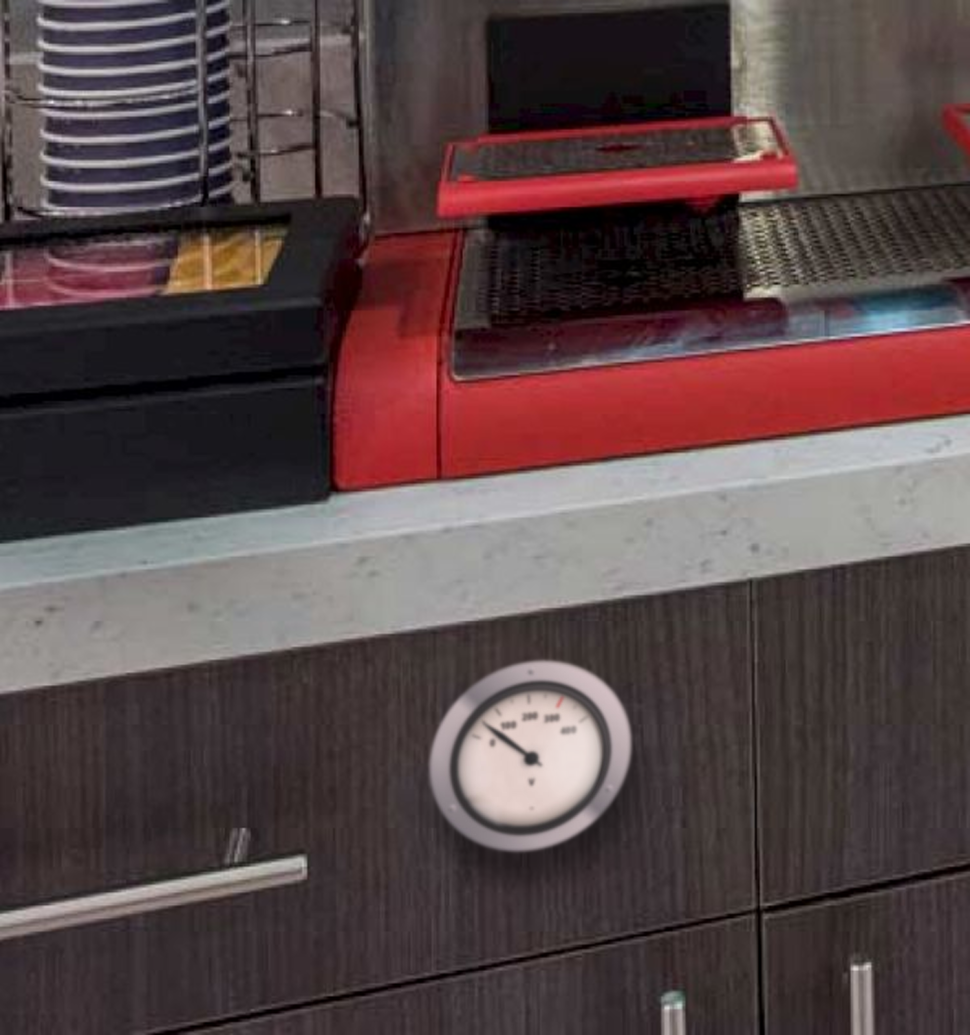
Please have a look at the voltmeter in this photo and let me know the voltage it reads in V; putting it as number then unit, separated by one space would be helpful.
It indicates 50 V
